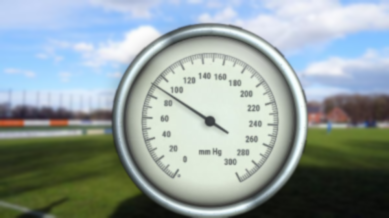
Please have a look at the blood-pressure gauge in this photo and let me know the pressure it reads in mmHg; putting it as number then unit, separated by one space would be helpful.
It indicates 90 mmHg
